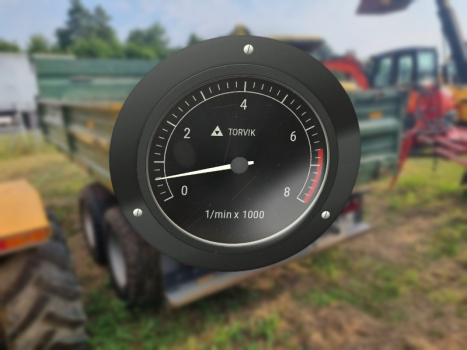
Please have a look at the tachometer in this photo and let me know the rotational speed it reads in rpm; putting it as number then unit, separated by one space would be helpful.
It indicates 600 rpm
